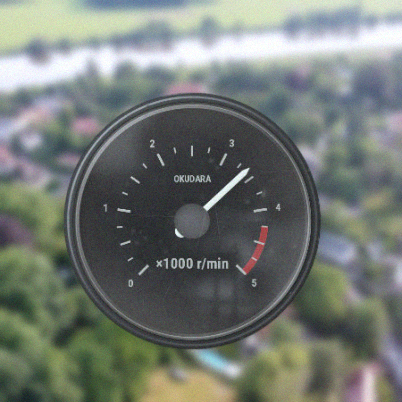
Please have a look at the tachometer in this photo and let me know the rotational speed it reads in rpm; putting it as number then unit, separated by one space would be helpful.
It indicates 3375 rpm
